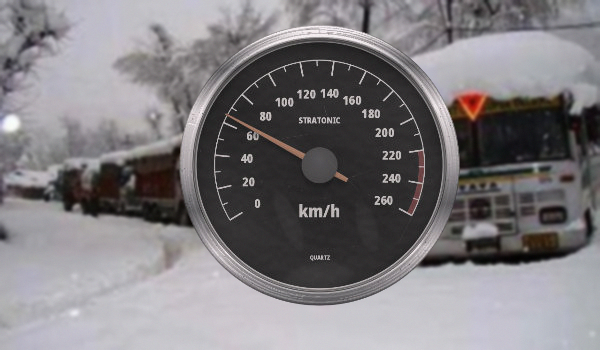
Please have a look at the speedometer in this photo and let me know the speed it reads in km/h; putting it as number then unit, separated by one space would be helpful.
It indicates 65 km/h
